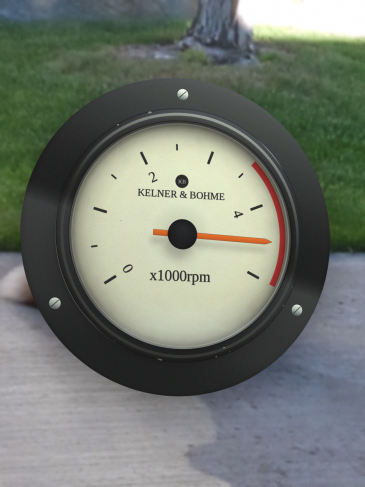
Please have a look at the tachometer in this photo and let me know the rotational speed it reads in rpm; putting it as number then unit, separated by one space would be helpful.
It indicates 4500 rpm
